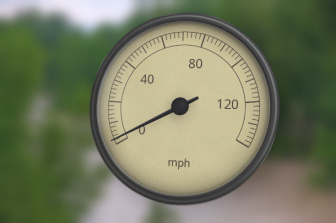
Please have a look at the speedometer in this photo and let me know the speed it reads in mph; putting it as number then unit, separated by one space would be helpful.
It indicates 2 mph
